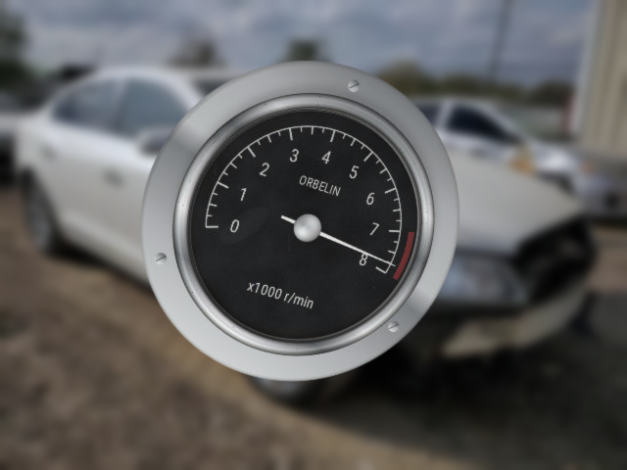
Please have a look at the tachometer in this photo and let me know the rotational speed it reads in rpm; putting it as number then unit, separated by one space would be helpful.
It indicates 7750 rpm
